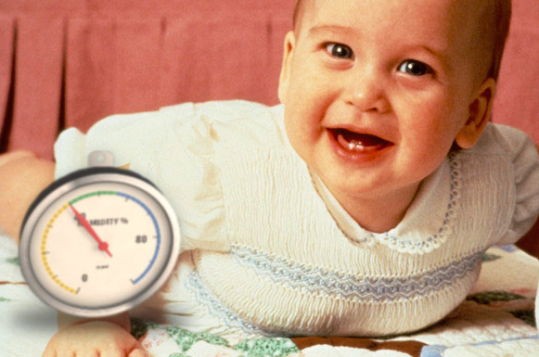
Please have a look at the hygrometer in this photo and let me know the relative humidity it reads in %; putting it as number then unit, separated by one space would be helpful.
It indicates 40 %
